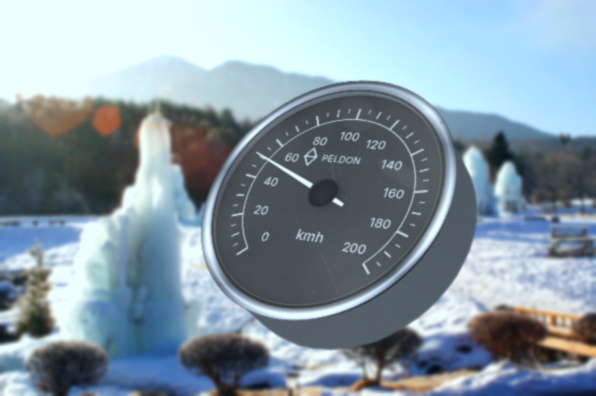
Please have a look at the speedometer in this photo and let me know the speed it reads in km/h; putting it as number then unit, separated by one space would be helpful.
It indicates 50 km/h
